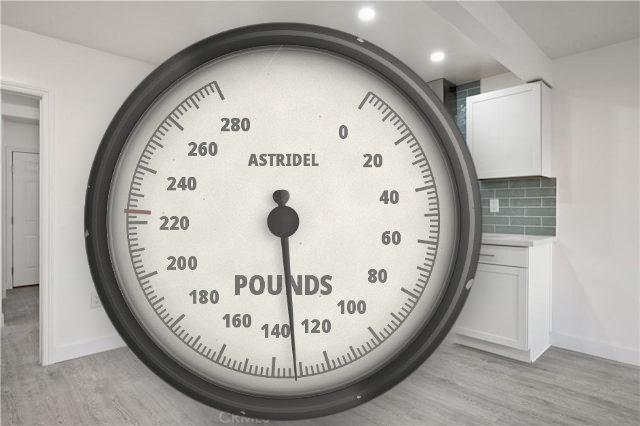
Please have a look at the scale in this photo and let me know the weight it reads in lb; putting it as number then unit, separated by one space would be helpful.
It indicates 132 lb
